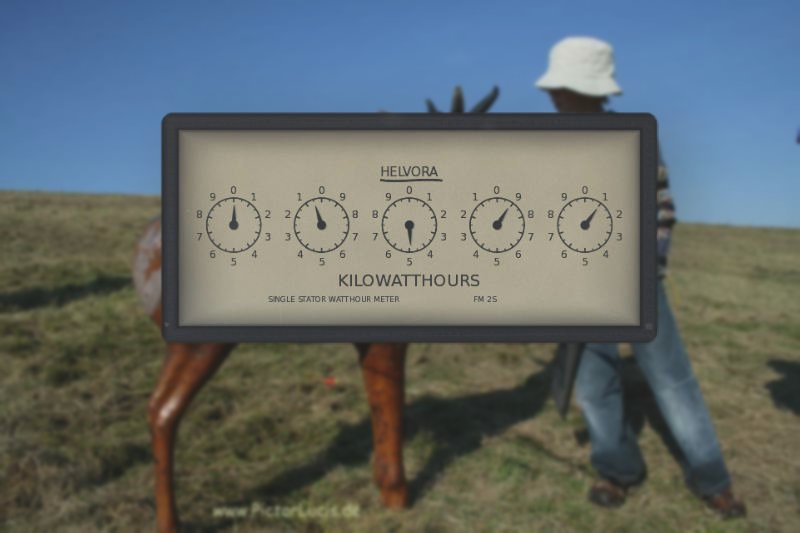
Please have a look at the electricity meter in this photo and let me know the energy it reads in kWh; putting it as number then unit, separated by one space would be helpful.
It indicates 491 kWh
